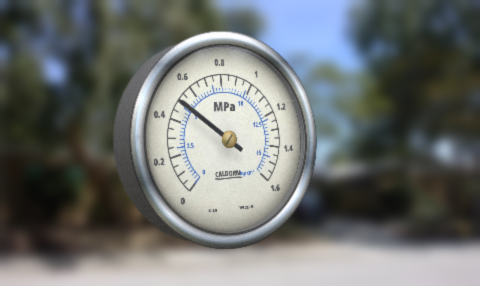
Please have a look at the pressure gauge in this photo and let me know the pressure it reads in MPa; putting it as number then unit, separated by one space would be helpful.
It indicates 0.5 MPa
